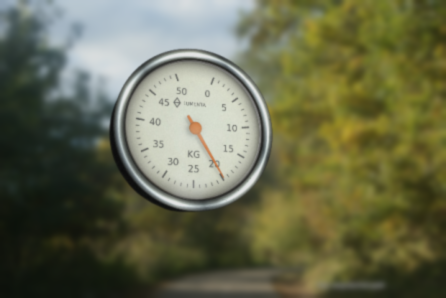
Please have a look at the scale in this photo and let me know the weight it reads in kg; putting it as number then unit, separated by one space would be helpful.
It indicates 20 kg
